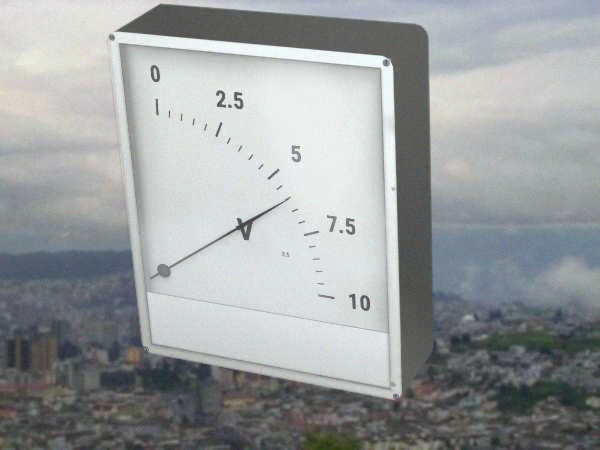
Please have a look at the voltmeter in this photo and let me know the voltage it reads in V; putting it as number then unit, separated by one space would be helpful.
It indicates 6 V
